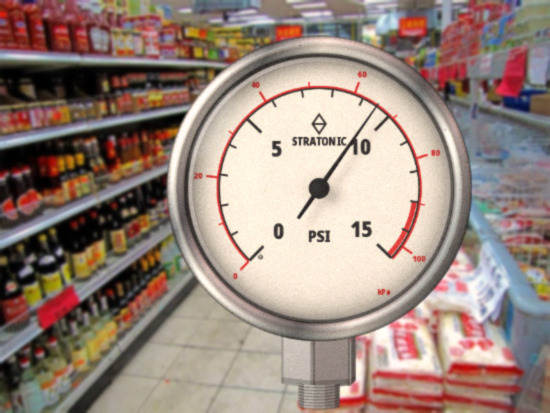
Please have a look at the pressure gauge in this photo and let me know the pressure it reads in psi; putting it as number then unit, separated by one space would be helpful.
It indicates 9.5 psi
